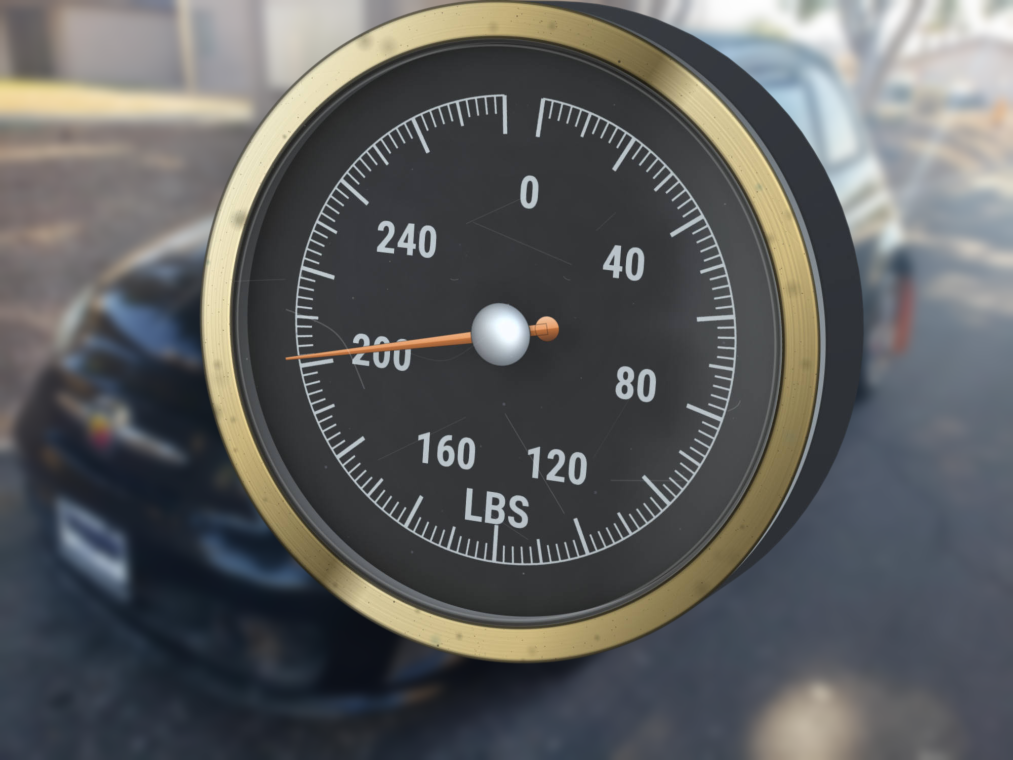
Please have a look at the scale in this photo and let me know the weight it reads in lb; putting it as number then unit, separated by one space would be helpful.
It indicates 202 lb
